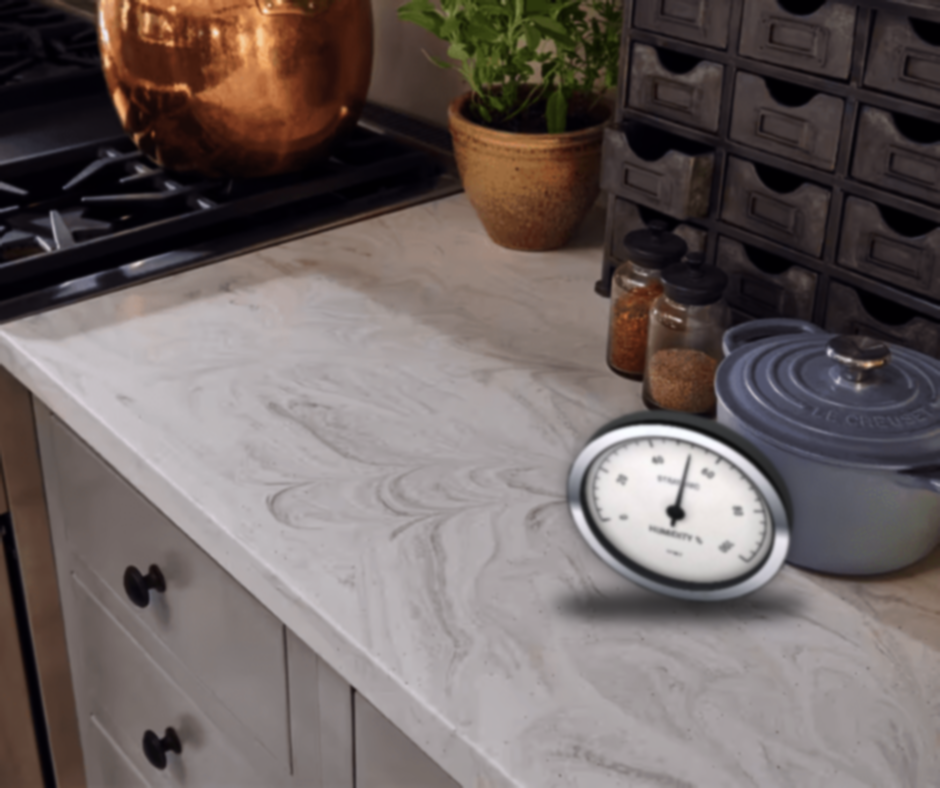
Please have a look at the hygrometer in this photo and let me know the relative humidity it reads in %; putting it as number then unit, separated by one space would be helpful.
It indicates 52 %
